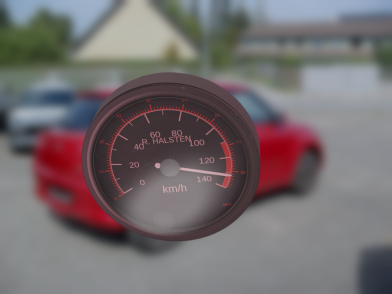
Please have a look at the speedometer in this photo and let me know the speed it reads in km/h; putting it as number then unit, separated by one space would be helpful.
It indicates 130 km/h
